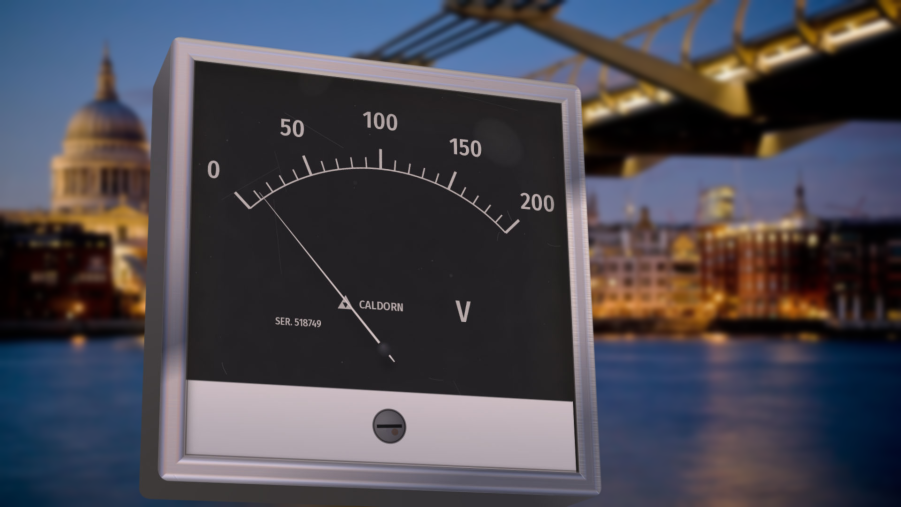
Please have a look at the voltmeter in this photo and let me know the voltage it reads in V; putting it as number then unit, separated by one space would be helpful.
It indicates 10 V
